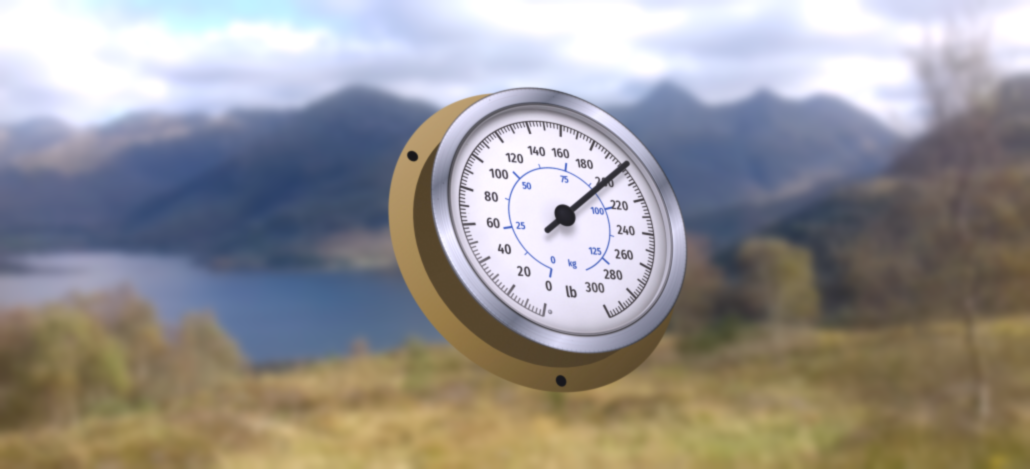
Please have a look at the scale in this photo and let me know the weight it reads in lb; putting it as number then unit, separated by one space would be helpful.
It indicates 200 lb
